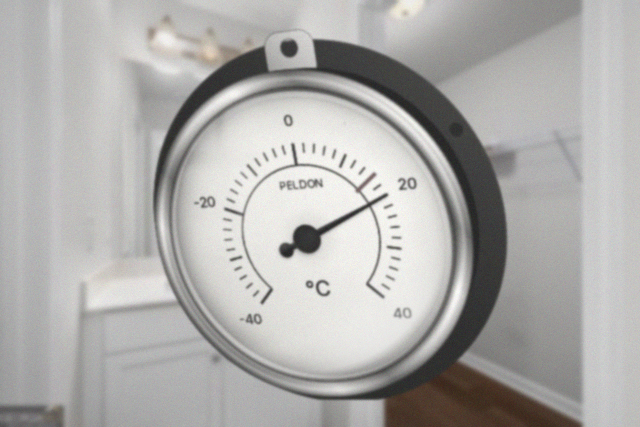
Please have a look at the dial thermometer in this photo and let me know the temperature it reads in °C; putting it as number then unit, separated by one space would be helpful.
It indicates 20 °C
